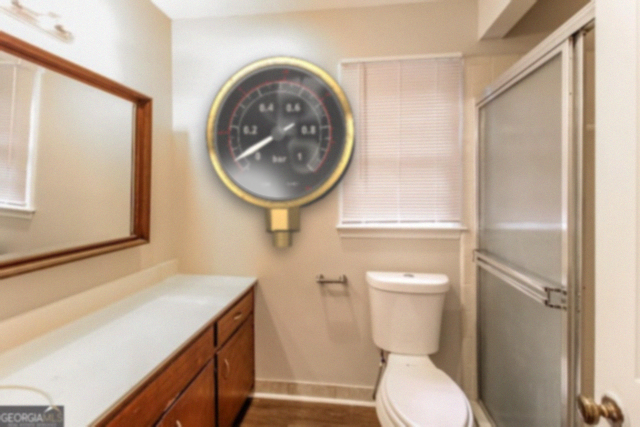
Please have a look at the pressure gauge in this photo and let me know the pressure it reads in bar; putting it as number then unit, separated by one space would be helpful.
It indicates 0.05 bar
